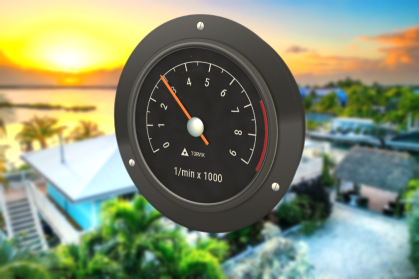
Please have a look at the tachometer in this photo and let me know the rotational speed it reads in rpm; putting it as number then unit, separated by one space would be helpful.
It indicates 3000 rpm
